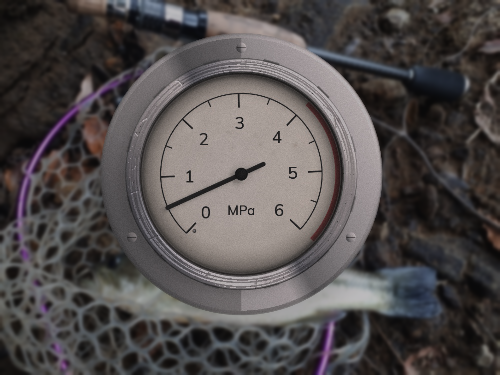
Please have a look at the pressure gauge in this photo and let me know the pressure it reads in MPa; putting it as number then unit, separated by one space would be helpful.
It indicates 0.5 MPa
